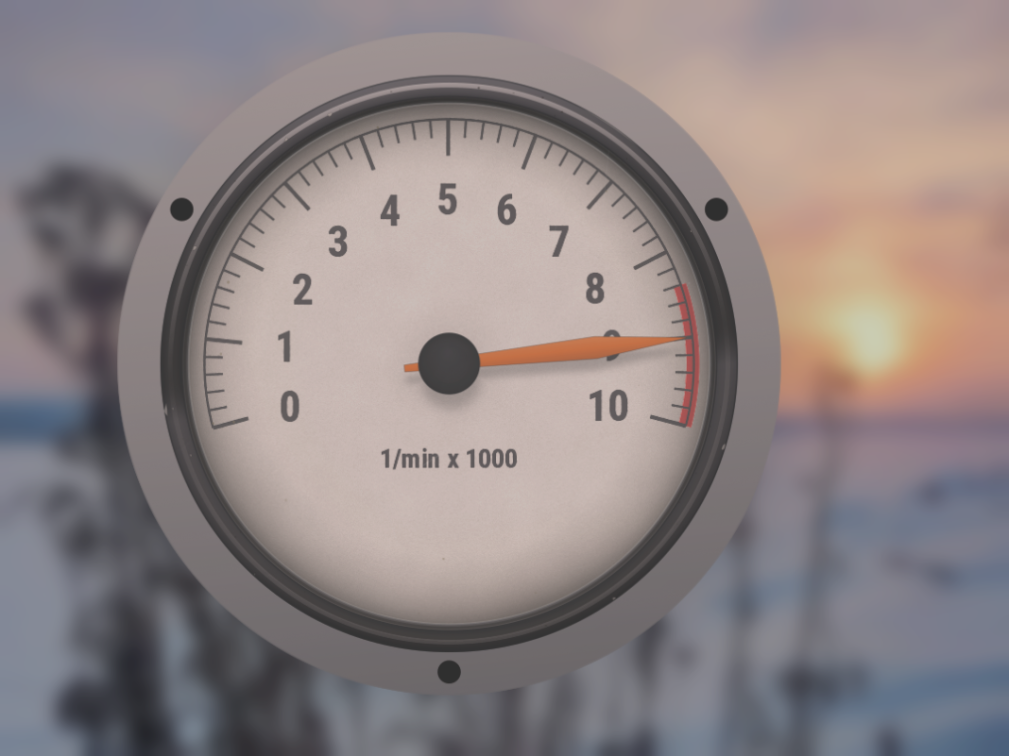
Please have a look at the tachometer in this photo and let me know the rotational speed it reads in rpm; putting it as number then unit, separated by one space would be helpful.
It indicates 9000 rpm
